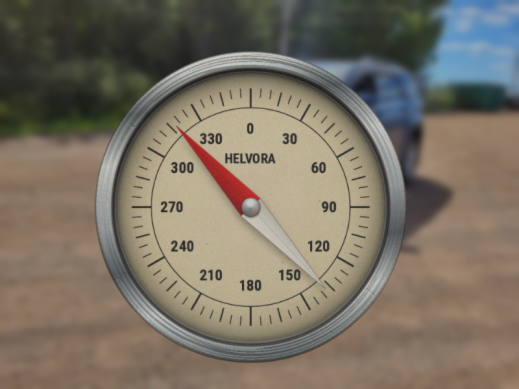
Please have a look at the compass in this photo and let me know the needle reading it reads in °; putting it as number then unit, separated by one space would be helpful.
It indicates 317.5 °
